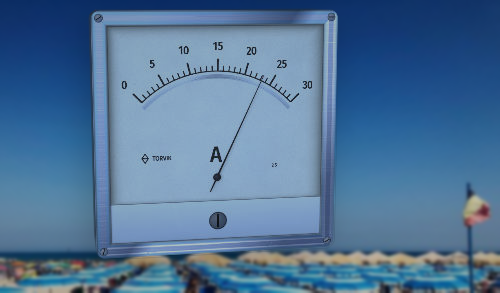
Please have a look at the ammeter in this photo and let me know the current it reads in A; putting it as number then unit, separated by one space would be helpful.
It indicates 23 A
